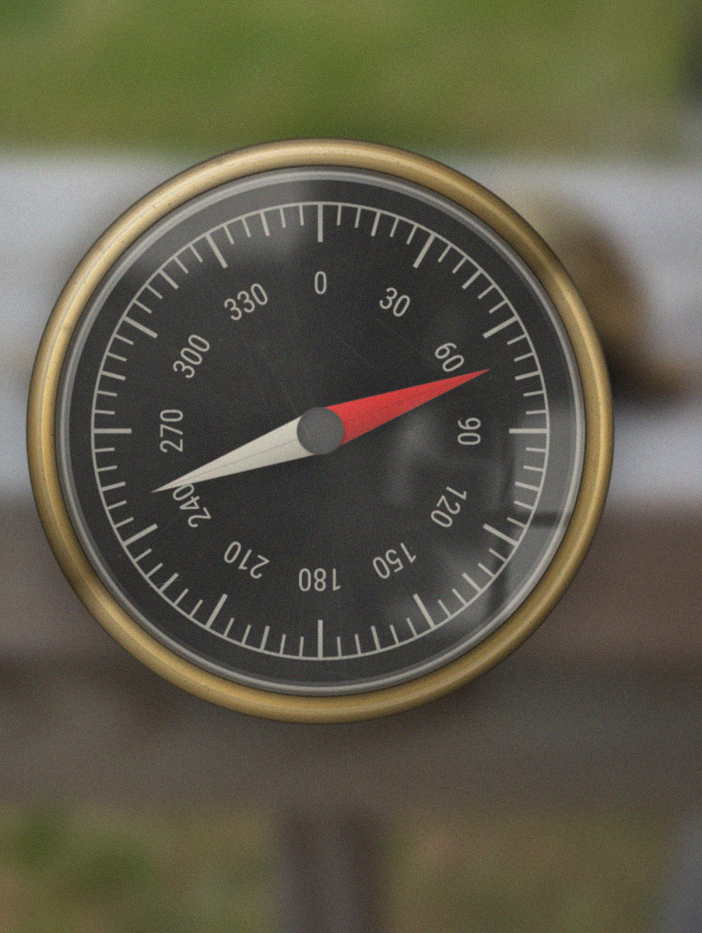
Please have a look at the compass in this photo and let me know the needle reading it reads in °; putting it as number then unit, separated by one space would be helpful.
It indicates 70 °
